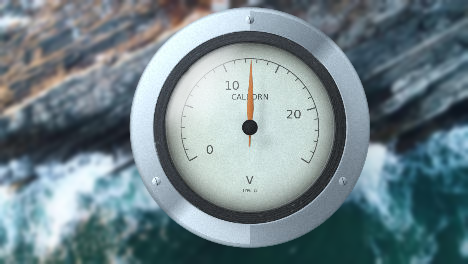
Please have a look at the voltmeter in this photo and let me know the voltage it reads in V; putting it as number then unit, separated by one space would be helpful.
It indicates 12.5 V
